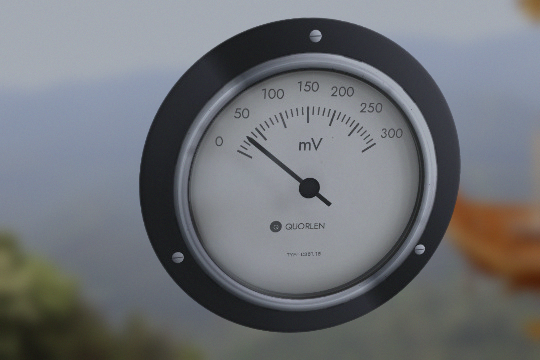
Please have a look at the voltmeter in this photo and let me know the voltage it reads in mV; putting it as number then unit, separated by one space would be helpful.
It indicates 30 mV
